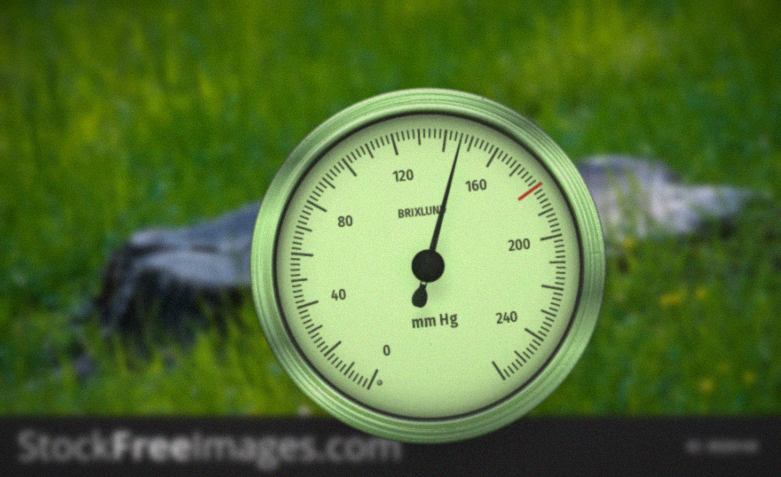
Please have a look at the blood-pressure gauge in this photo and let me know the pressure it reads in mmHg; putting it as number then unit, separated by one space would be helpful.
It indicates 146 mmHg
